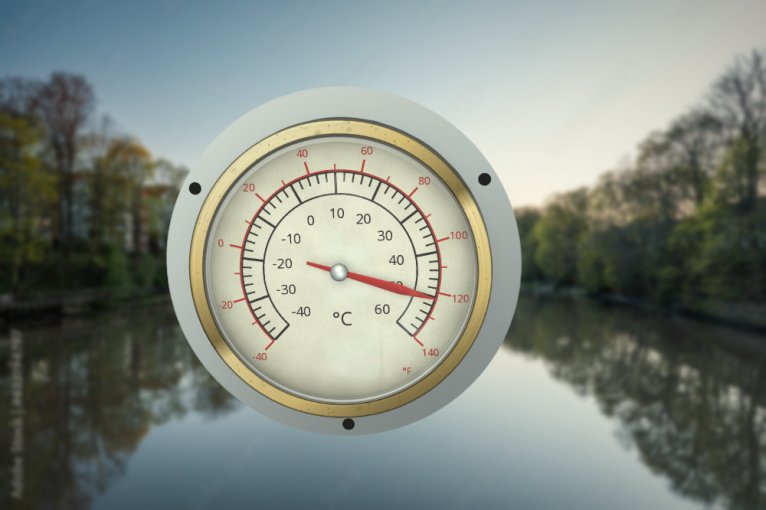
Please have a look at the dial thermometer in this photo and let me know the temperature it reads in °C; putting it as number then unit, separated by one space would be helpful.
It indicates 50 °C
